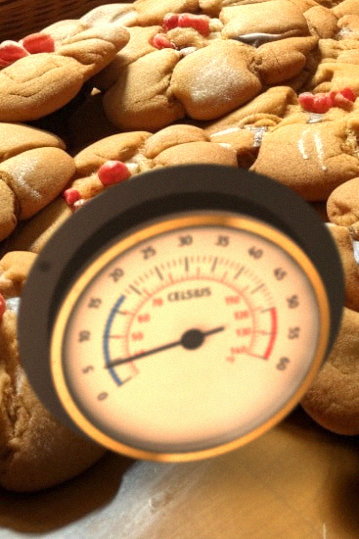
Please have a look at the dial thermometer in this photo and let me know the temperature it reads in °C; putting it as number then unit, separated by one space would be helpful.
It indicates 5 °C
